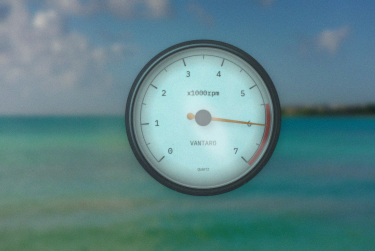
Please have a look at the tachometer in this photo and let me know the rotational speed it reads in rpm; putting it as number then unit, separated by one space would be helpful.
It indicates 6000 rpm
